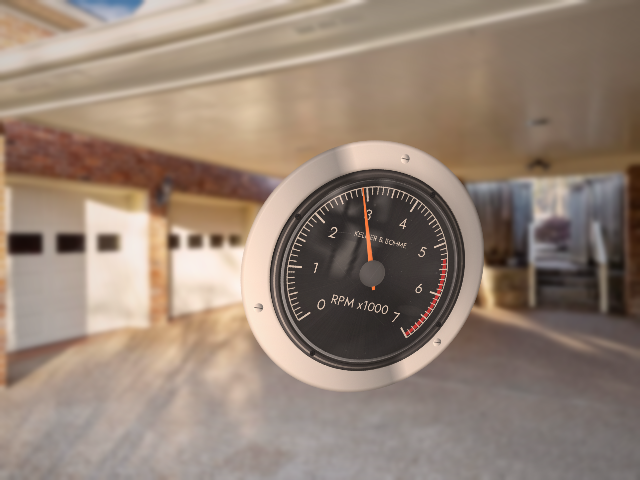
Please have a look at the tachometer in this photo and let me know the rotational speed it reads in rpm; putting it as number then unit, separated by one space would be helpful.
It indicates 2900 rpm
